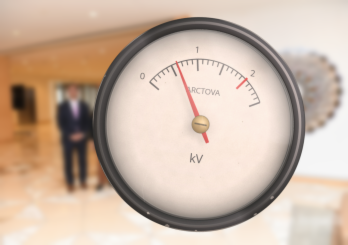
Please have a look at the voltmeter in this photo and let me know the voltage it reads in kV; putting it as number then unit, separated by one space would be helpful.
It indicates 0.6 kV
